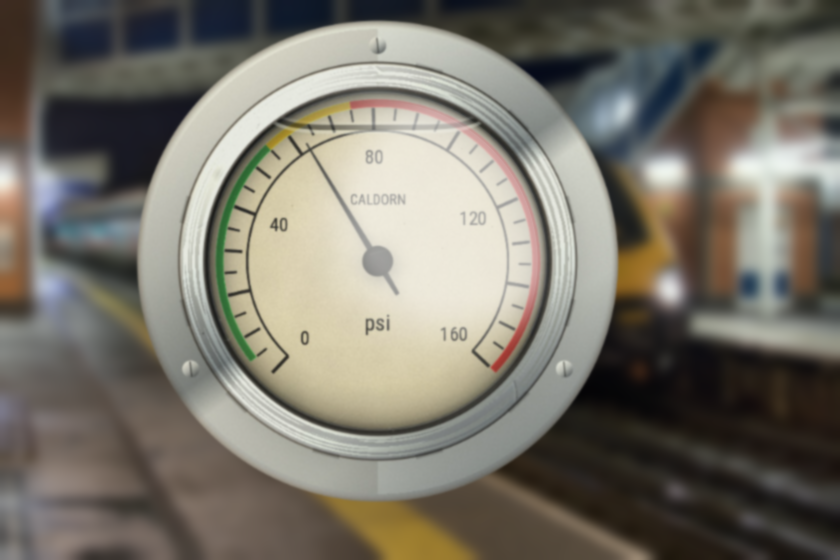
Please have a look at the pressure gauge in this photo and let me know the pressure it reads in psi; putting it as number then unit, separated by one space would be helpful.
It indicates 62.5 psi
